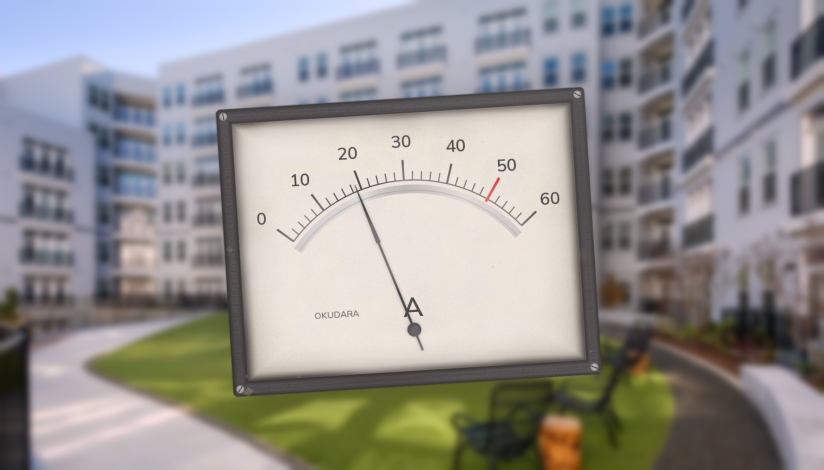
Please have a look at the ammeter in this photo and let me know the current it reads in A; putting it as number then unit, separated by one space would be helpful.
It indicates 19 A
